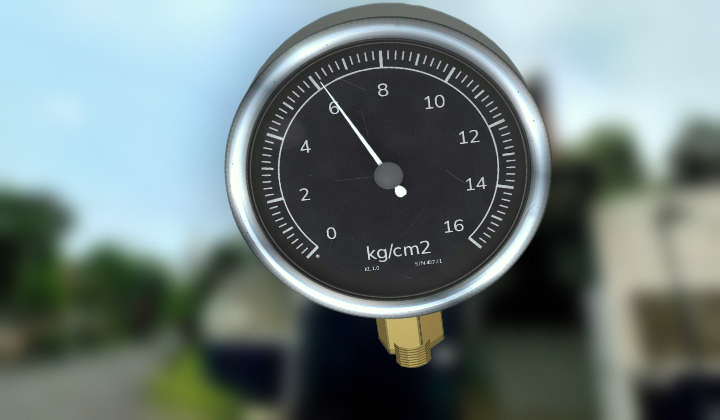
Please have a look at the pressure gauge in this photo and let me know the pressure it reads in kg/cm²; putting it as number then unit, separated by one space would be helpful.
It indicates 6.2 kg/cm²
